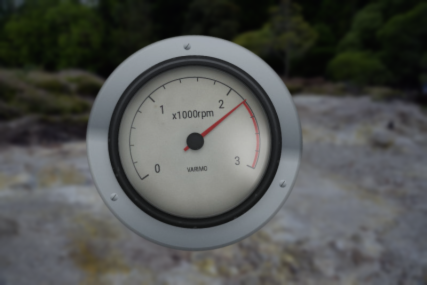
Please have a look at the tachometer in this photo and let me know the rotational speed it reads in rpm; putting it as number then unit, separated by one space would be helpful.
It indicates 2200 rpm
